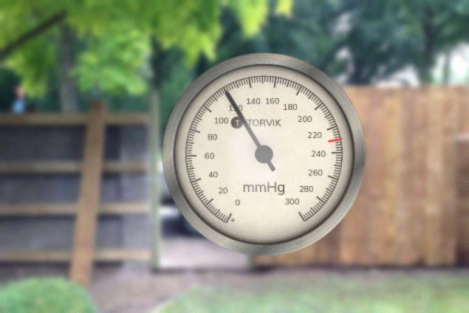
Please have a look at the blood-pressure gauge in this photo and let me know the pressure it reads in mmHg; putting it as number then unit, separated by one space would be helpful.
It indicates 120 mmHg
